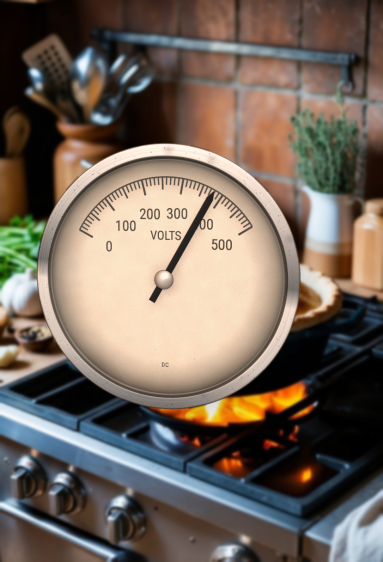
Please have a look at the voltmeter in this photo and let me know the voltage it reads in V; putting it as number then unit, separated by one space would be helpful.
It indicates 380 V
